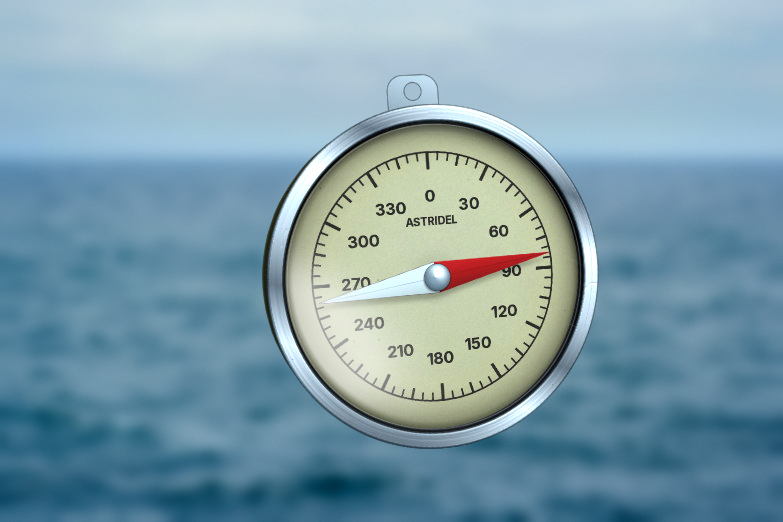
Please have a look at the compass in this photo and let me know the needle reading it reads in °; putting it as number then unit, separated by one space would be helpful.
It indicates 82.5 °
